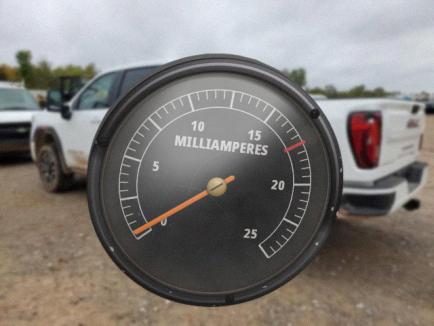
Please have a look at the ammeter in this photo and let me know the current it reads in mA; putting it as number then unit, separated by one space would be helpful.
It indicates 0.5 mA
